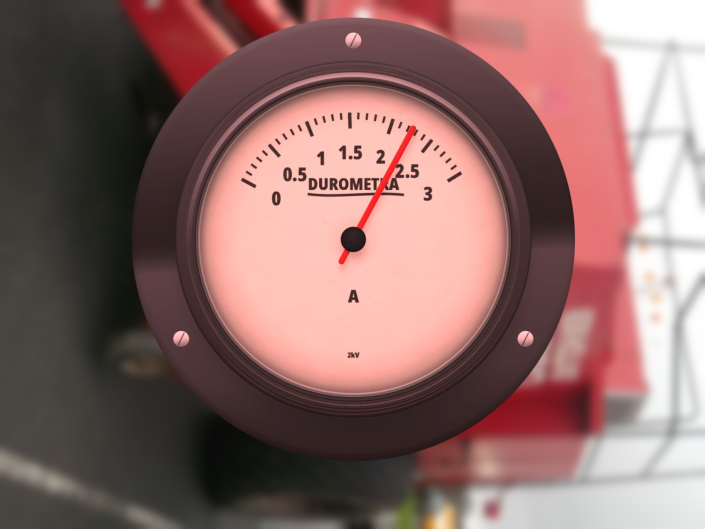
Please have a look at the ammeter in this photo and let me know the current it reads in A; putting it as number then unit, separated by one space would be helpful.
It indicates 2.25 A
